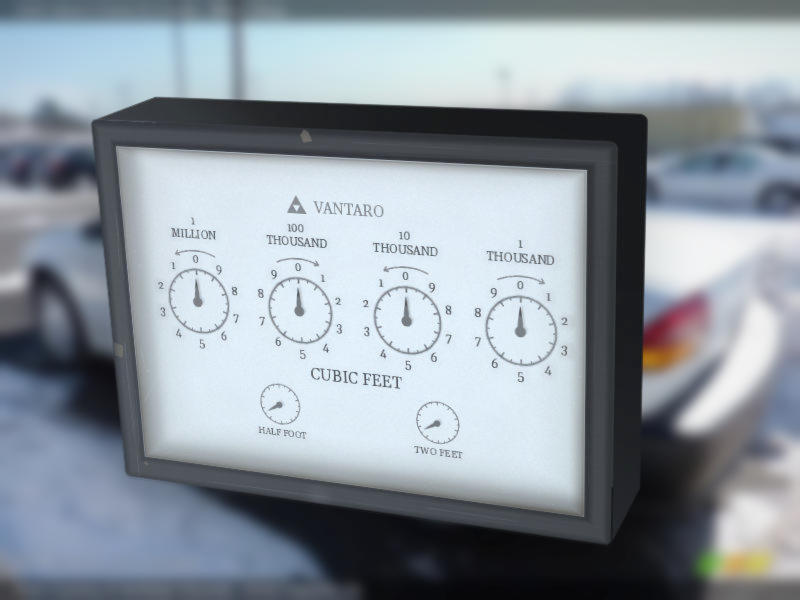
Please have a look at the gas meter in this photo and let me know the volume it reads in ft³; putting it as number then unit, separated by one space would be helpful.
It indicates 0 ft³
